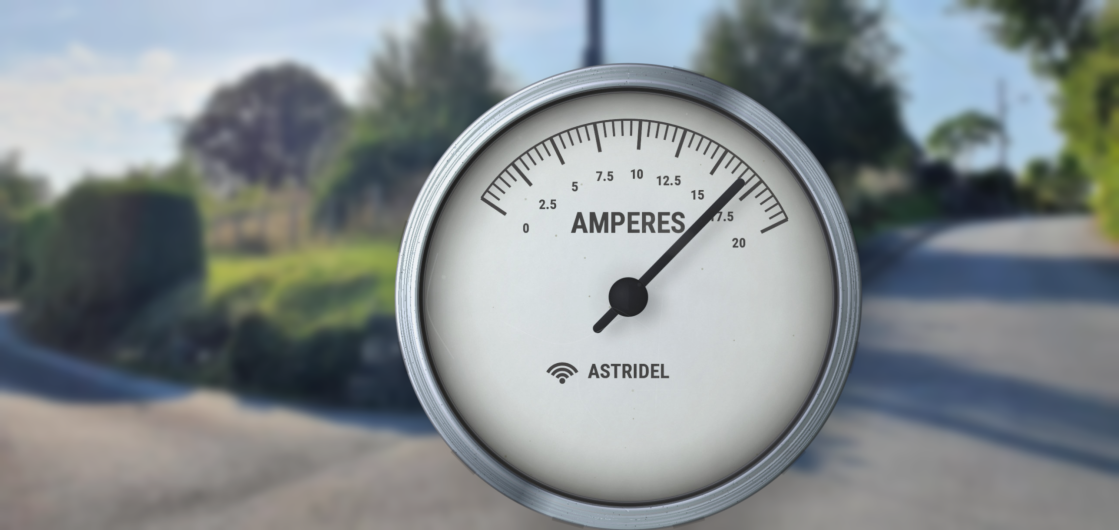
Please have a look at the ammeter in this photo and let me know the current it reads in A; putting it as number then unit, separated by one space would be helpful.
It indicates 16.75 A
